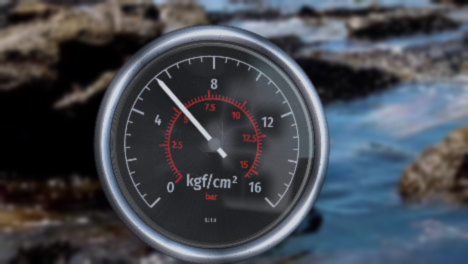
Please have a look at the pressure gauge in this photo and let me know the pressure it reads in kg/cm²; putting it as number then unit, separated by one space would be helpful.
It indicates 5.5 kg/cm²
